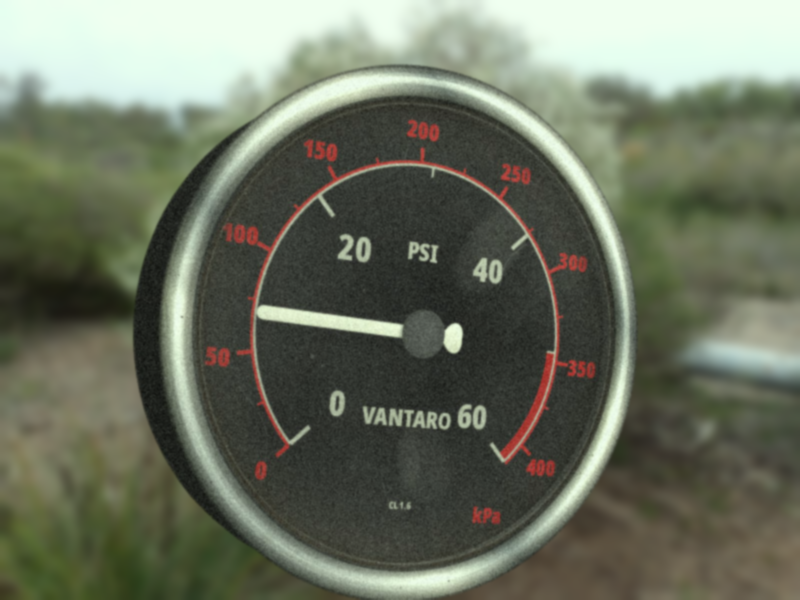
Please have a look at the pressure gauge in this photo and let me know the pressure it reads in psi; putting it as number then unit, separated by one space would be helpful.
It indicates 10 psi
